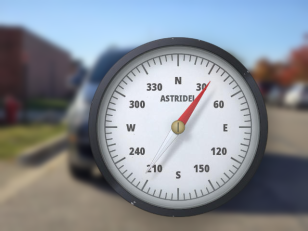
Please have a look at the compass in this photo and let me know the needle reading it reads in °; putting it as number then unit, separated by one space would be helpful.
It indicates 35 °
